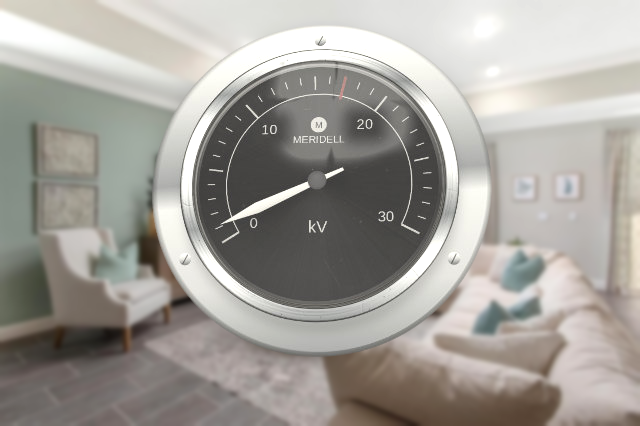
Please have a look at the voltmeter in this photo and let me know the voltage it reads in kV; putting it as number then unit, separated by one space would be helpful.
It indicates 1 kV
